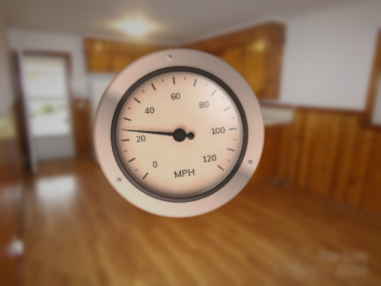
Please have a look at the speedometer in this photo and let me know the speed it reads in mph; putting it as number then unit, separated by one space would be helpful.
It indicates 25 mph
